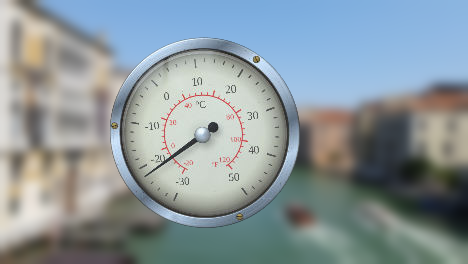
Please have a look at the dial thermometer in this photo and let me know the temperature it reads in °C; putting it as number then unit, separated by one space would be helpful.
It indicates -22 °C
